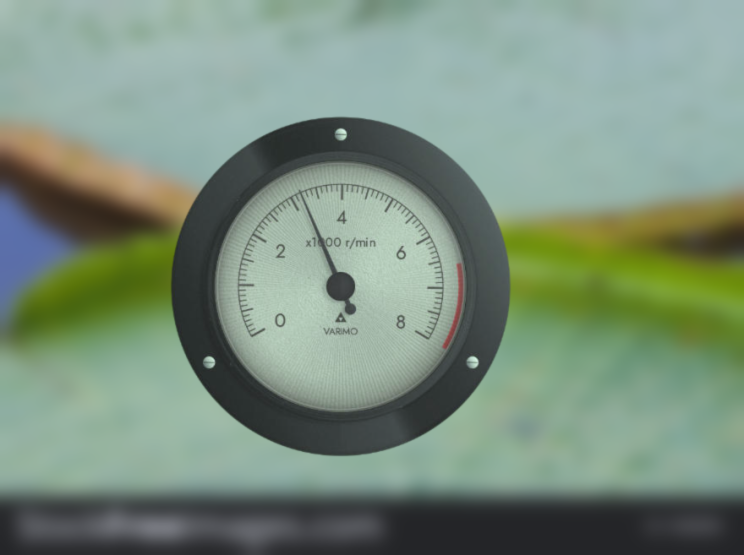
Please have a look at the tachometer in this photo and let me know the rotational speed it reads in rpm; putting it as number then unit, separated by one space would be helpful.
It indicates 3200 rpm
